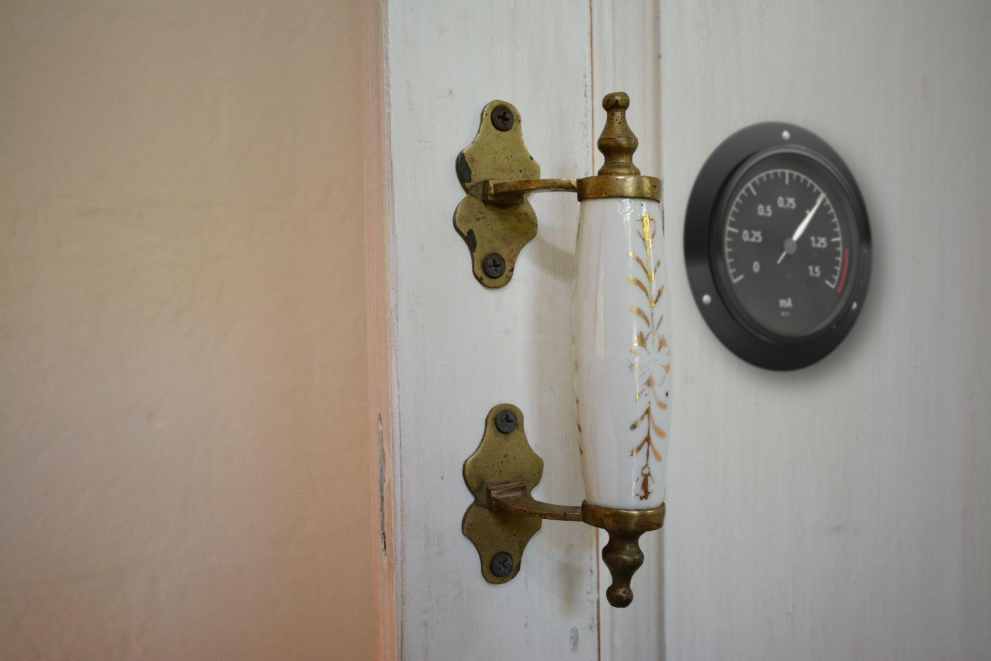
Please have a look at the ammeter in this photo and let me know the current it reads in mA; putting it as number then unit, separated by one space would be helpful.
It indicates 1 mA
